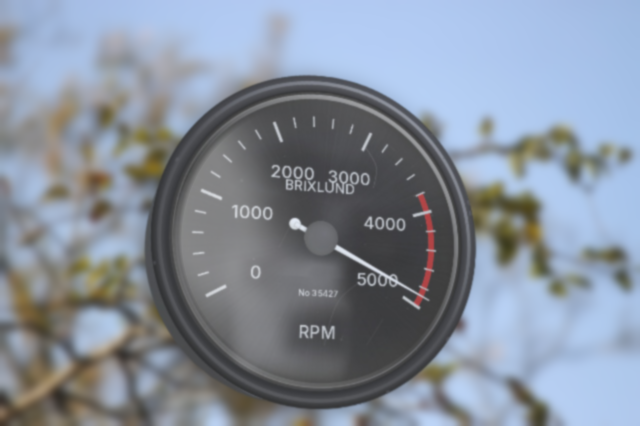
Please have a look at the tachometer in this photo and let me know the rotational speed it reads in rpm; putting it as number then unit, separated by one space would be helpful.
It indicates 4900 rpm
